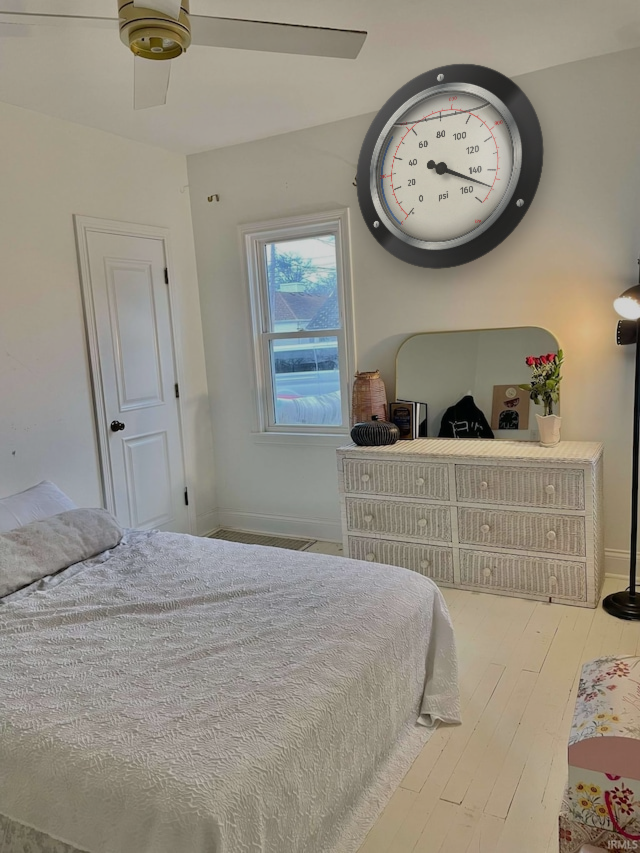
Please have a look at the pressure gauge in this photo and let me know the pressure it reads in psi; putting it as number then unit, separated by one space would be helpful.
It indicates 150 psi
